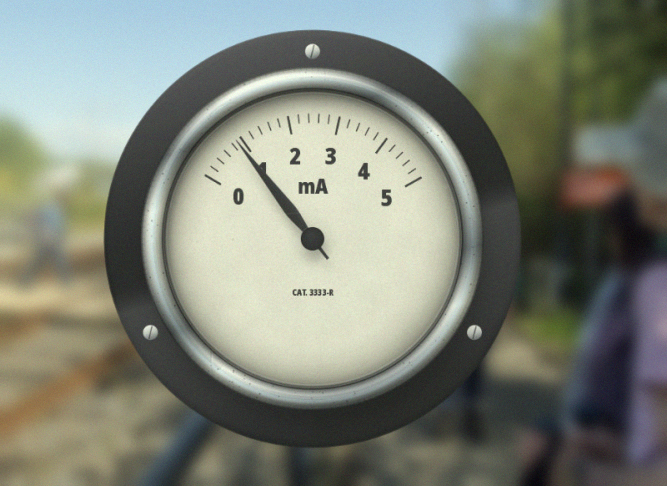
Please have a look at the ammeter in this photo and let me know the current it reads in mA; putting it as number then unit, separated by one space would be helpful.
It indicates 0.9 mA
